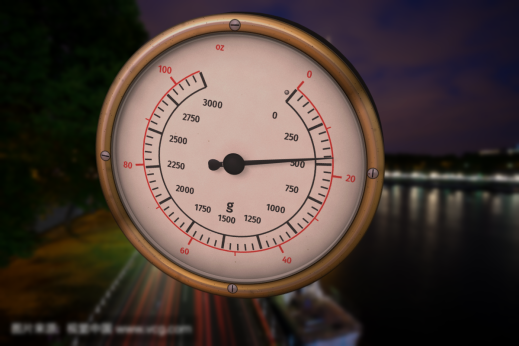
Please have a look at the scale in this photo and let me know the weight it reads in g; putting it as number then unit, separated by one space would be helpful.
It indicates 450 g
